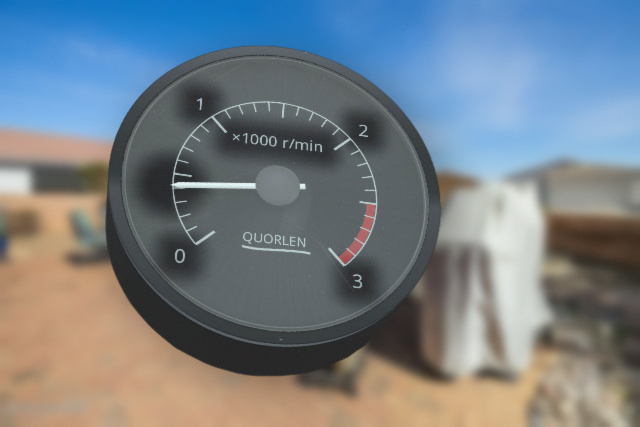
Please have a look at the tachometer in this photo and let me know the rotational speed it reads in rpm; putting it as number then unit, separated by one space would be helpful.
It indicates 400 rpm
